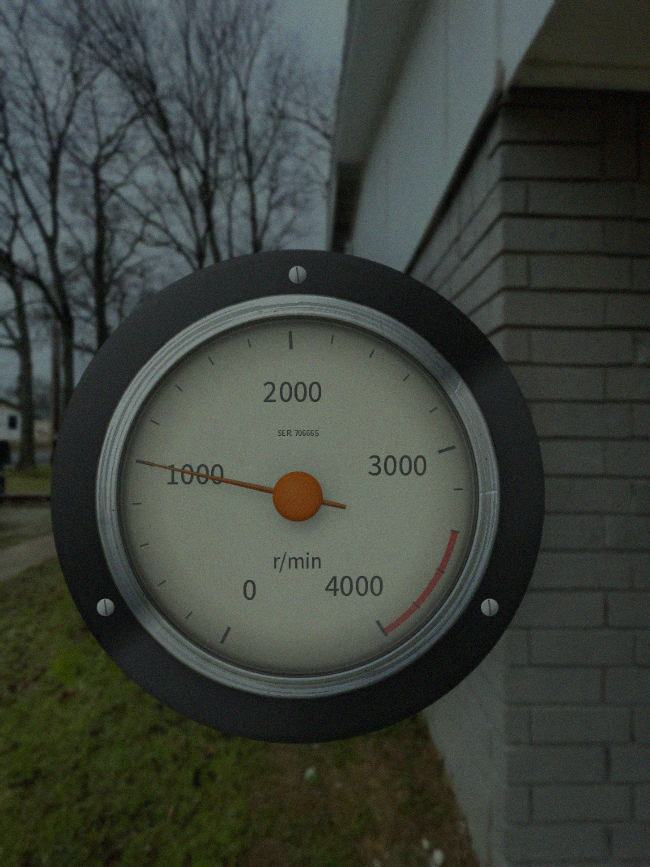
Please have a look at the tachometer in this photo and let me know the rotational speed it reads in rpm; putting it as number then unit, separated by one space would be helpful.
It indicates 1000 rpm
